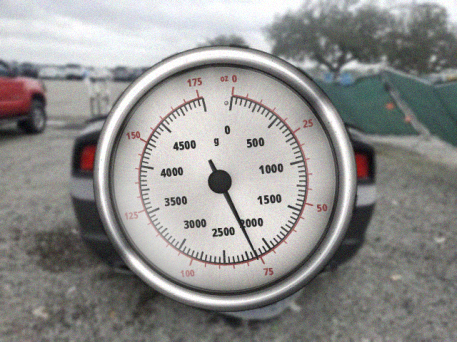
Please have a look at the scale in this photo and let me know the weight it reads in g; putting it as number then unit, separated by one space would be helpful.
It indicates 2150 g
